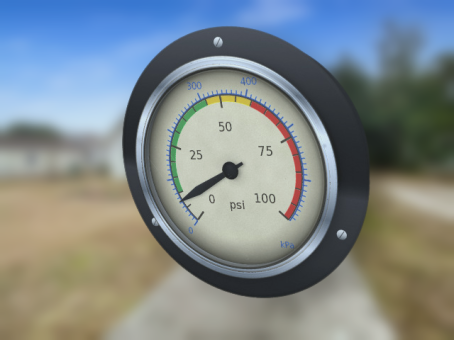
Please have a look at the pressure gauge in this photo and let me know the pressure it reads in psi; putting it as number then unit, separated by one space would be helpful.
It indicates 7.5 psi
